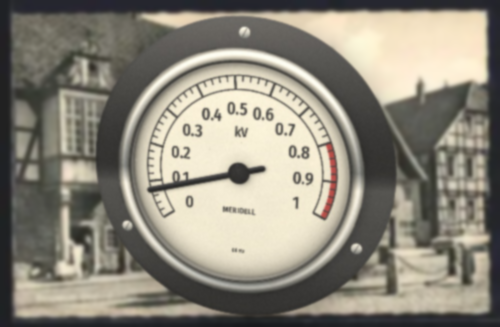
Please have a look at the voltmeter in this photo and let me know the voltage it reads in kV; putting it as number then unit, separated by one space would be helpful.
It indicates 0.08 kV
